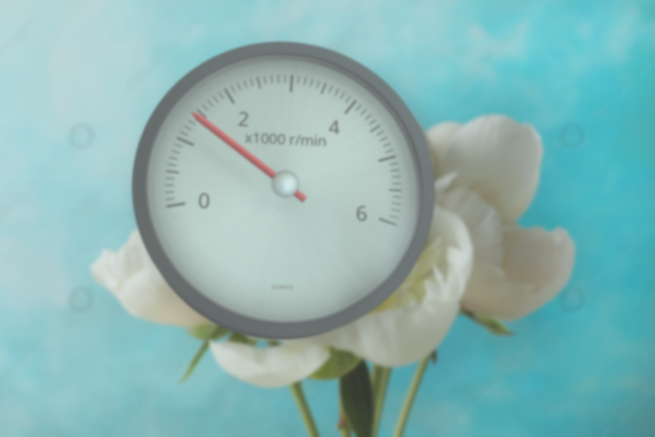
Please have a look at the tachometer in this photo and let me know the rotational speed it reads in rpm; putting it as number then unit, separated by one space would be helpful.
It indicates 1400 rpm
